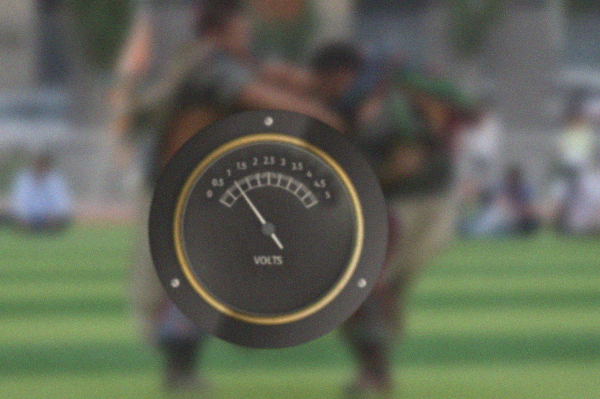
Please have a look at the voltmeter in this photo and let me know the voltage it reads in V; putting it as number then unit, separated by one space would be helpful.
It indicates 1 V
